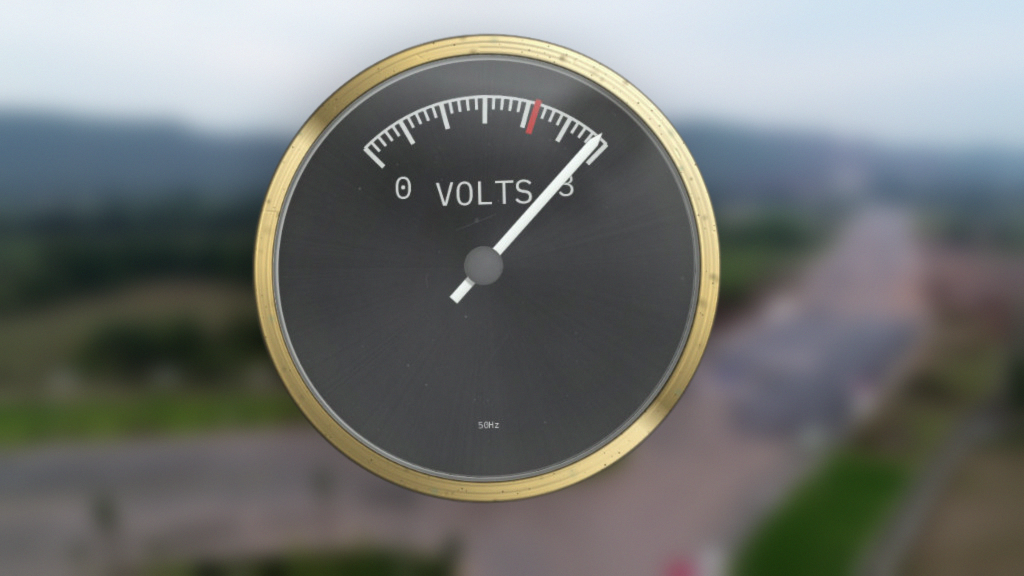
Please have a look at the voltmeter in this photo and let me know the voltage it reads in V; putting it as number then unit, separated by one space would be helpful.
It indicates 2.9 V
